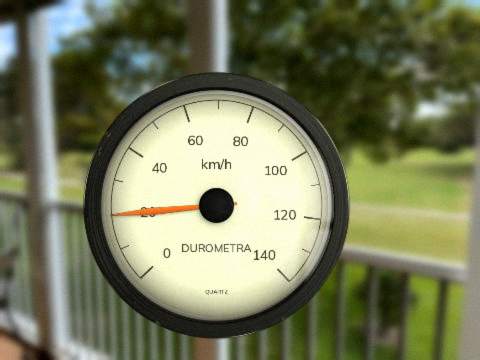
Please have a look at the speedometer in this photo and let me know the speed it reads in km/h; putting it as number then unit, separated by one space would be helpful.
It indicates 20 km/h
